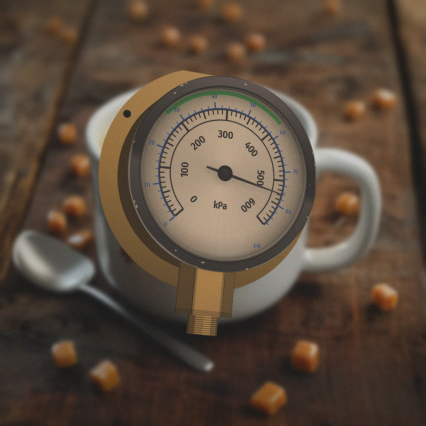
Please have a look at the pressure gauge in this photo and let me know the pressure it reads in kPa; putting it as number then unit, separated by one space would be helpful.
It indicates 530 kPa
